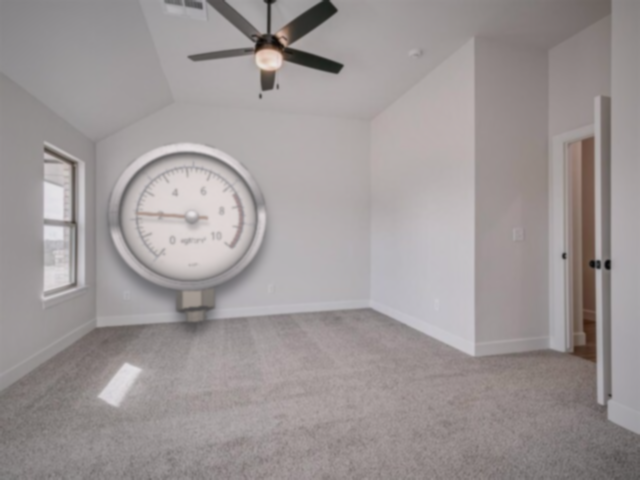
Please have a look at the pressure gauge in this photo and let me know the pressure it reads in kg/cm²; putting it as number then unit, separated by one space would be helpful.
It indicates 2 kg/cm²
